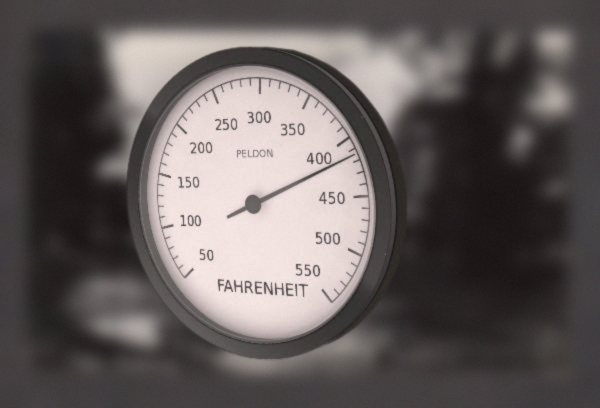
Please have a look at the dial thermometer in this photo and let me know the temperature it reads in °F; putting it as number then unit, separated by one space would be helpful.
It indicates 415 °F
